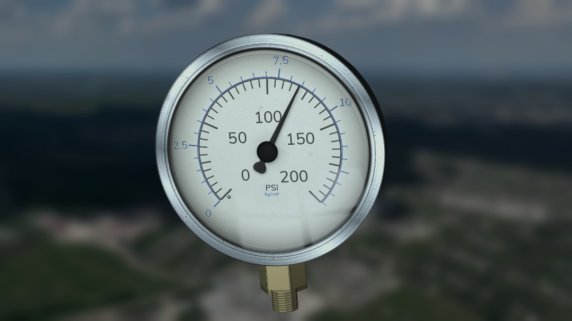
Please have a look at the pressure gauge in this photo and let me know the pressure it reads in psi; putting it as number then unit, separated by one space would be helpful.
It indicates 120 psi
